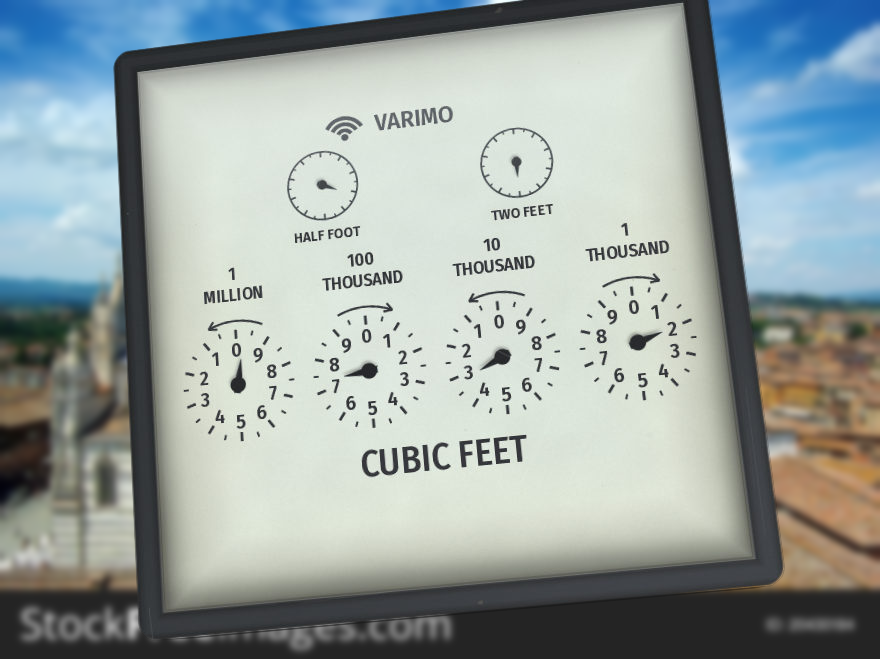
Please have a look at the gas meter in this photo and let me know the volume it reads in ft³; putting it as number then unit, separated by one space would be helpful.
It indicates 973200 ft³
